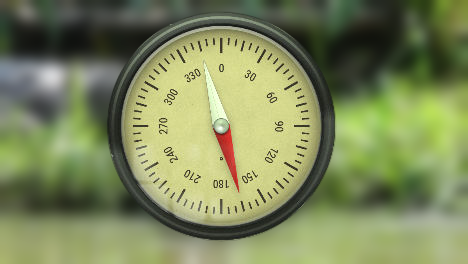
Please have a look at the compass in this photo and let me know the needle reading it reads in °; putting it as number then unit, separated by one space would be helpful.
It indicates 165 °
